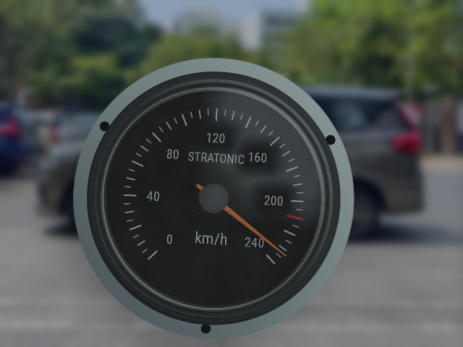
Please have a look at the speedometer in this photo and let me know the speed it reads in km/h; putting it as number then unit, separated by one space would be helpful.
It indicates 232.5 km/h
